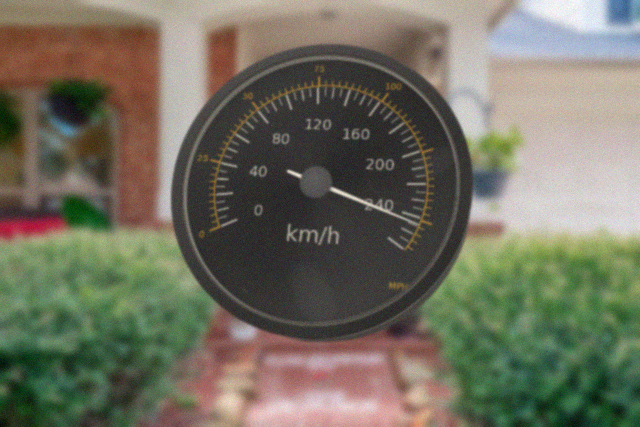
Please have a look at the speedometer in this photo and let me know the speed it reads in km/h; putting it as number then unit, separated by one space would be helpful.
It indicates 245 km/h
